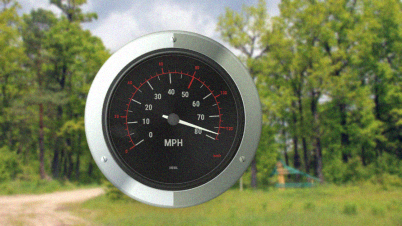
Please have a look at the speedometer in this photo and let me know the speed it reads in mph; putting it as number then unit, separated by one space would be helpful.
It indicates 77.5 mph
